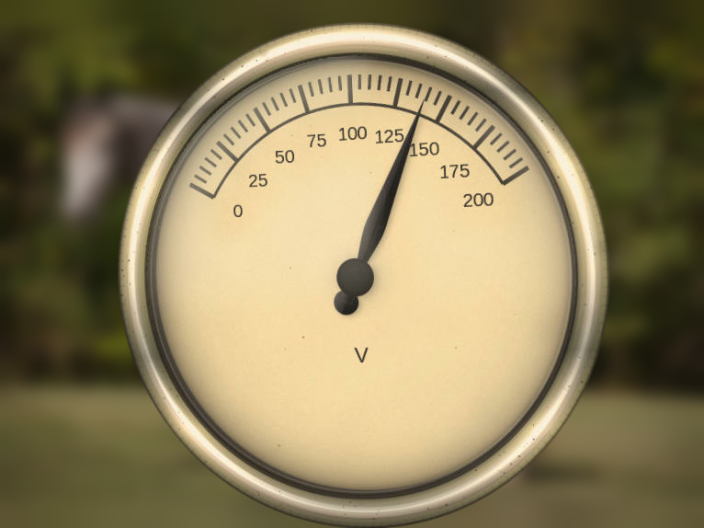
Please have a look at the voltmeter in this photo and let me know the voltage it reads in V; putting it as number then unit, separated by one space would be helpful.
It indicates 140 V
